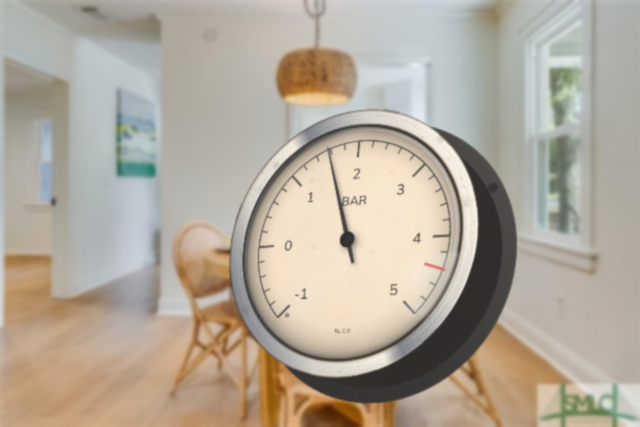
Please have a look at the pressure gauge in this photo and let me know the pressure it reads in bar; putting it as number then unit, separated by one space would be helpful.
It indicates 1.6 bar
